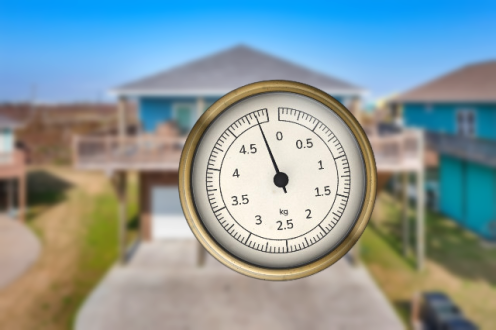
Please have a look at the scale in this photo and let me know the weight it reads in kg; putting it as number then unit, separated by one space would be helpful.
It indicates 4.85 kg
